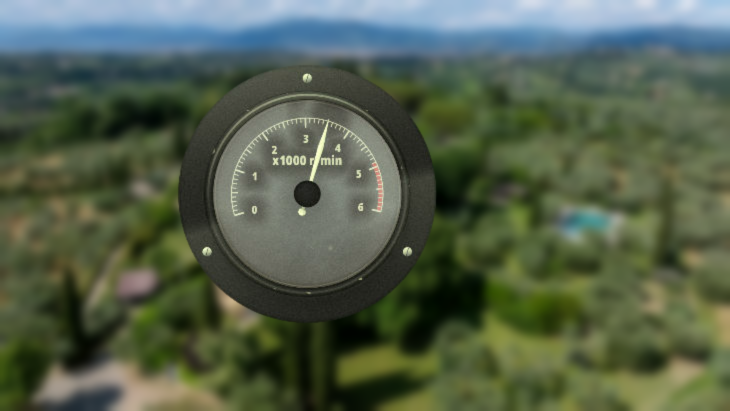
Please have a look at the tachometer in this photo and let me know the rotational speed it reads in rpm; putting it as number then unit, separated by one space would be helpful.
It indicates 3500 rpm
